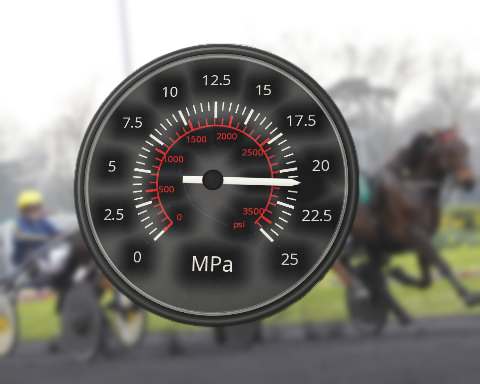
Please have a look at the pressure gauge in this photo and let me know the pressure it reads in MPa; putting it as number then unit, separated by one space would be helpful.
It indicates 21 MPa
